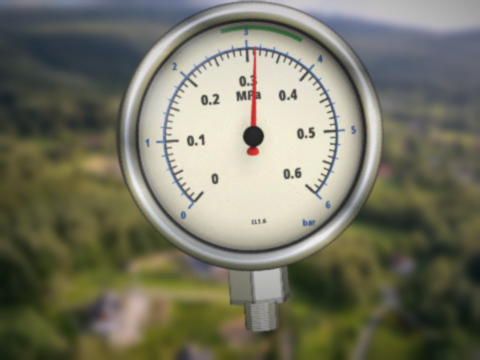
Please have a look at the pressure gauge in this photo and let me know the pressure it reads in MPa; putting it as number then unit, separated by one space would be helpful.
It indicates 0.31 MPa
